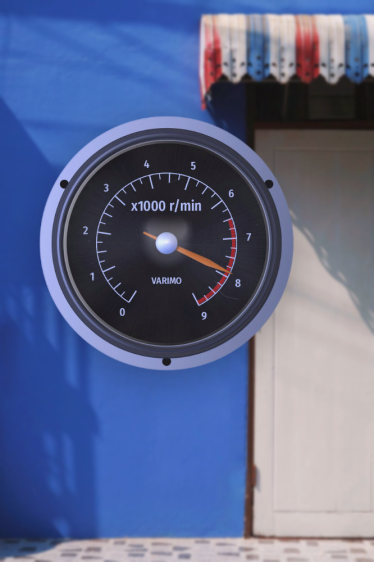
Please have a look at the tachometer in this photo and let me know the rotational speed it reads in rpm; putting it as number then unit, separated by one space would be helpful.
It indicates 7875 rpm
